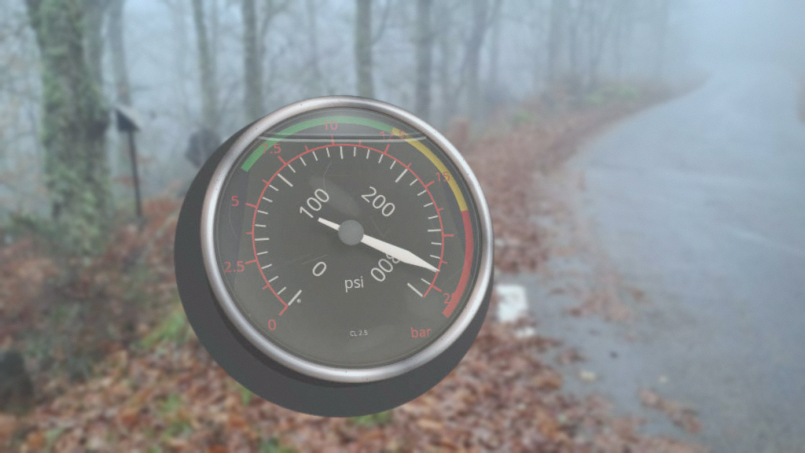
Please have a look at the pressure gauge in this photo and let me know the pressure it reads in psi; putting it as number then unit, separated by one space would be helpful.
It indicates 280 psi
